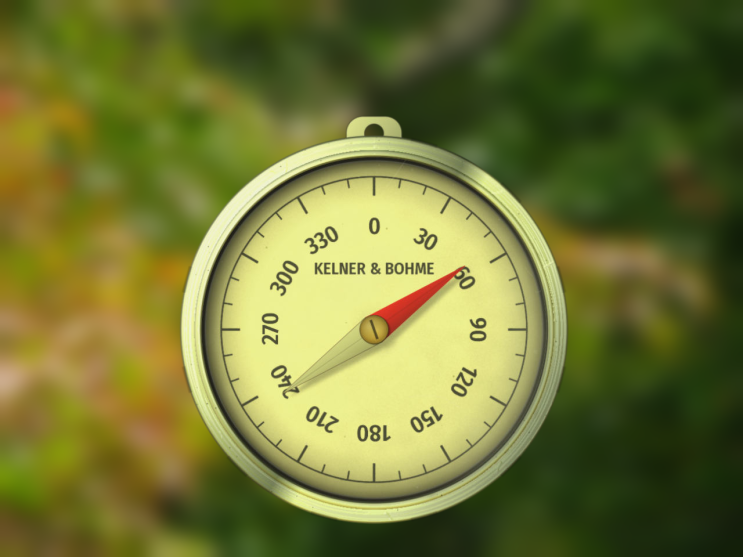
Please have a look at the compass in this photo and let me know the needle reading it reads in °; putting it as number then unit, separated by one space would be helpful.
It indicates 55 °
